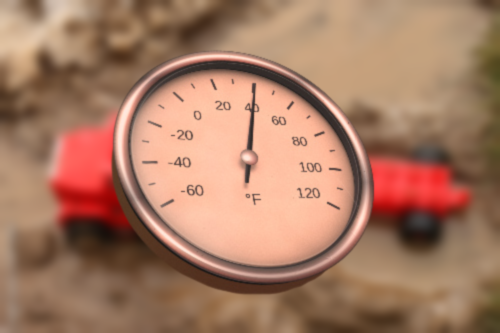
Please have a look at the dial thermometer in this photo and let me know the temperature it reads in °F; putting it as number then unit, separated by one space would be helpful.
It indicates 40 °F
